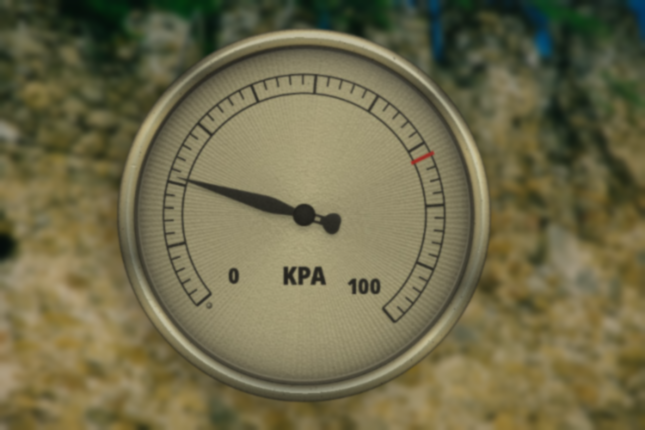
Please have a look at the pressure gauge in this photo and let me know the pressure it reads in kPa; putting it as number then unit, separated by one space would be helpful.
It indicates 21 kPa
